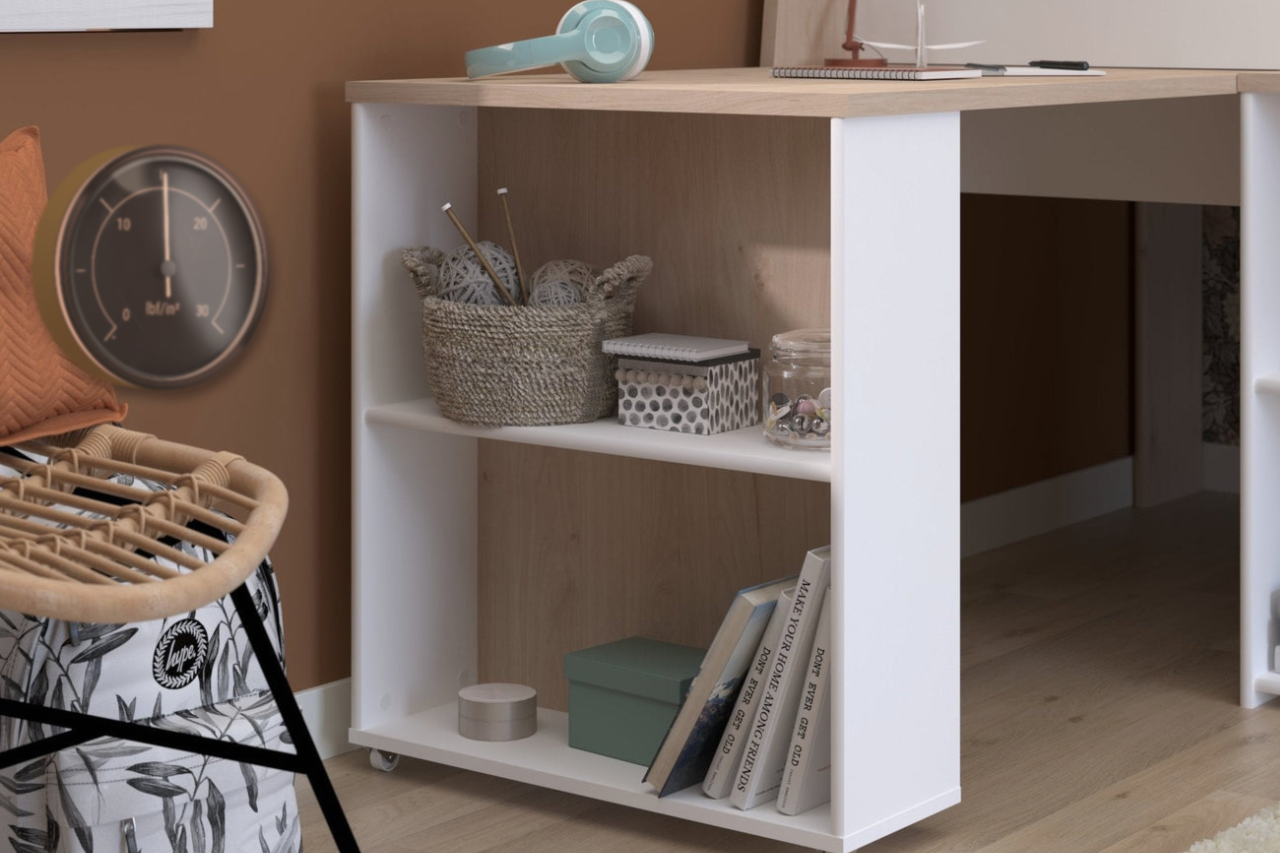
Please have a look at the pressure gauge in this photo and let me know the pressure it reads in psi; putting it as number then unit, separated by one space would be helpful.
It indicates 15 psi
